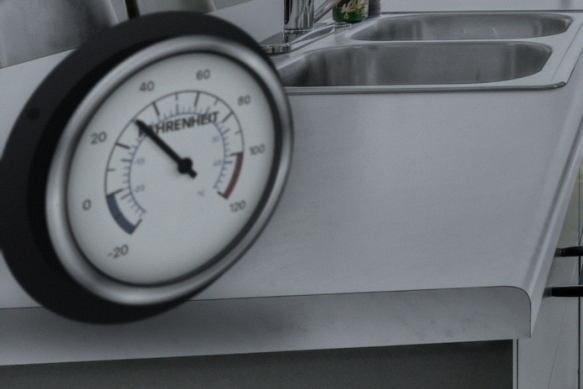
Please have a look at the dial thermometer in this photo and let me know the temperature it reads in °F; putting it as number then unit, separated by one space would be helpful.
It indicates 30 °F
